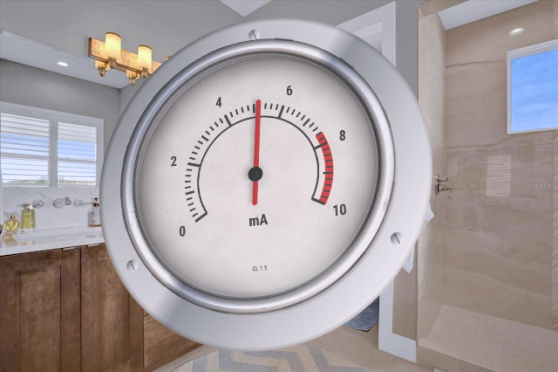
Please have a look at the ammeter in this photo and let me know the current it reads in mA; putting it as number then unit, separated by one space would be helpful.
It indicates 5.2 mA
